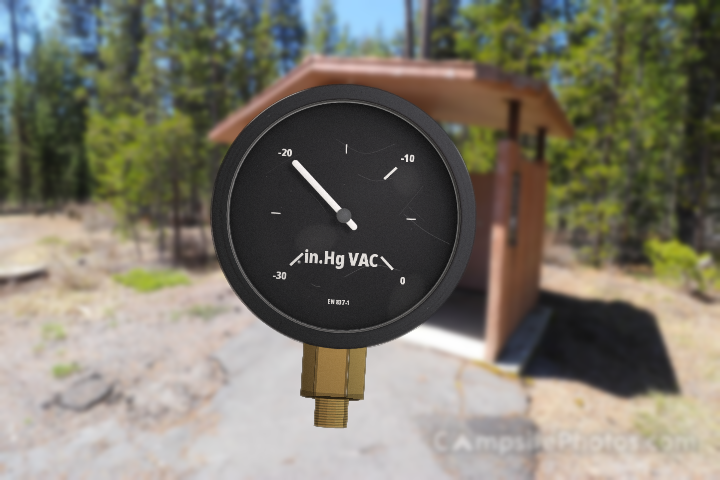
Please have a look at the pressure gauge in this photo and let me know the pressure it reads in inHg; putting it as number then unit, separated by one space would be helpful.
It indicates -20 inHg
